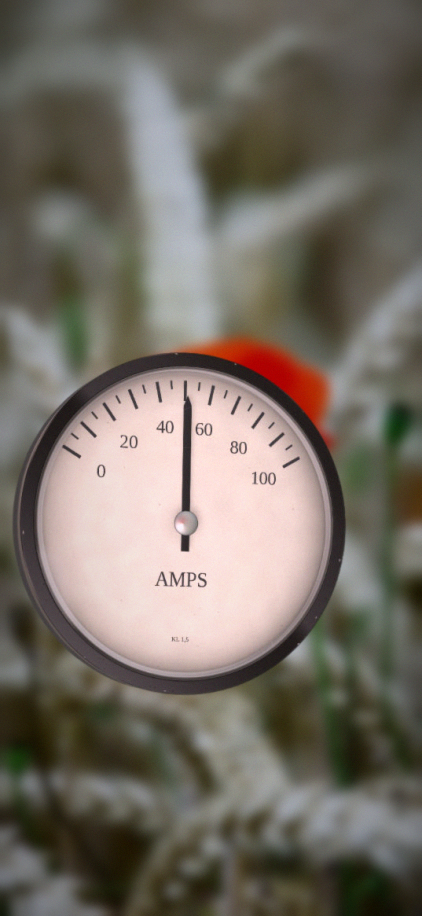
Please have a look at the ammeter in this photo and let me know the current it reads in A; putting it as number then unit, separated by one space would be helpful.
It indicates 50 A
